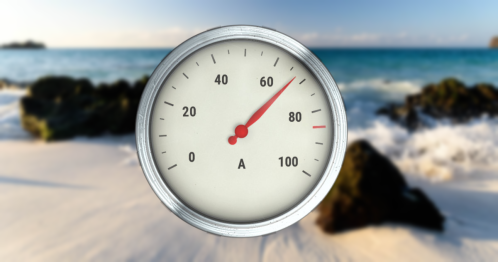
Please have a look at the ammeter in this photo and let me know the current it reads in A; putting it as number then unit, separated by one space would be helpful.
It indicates 67.5 A
